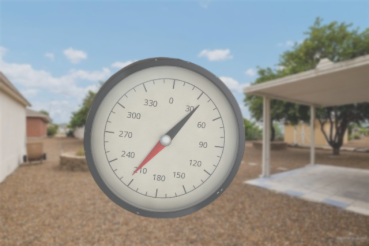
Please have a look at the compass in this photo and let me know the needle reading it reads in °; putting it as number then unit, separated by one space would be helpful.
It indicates 215 °
